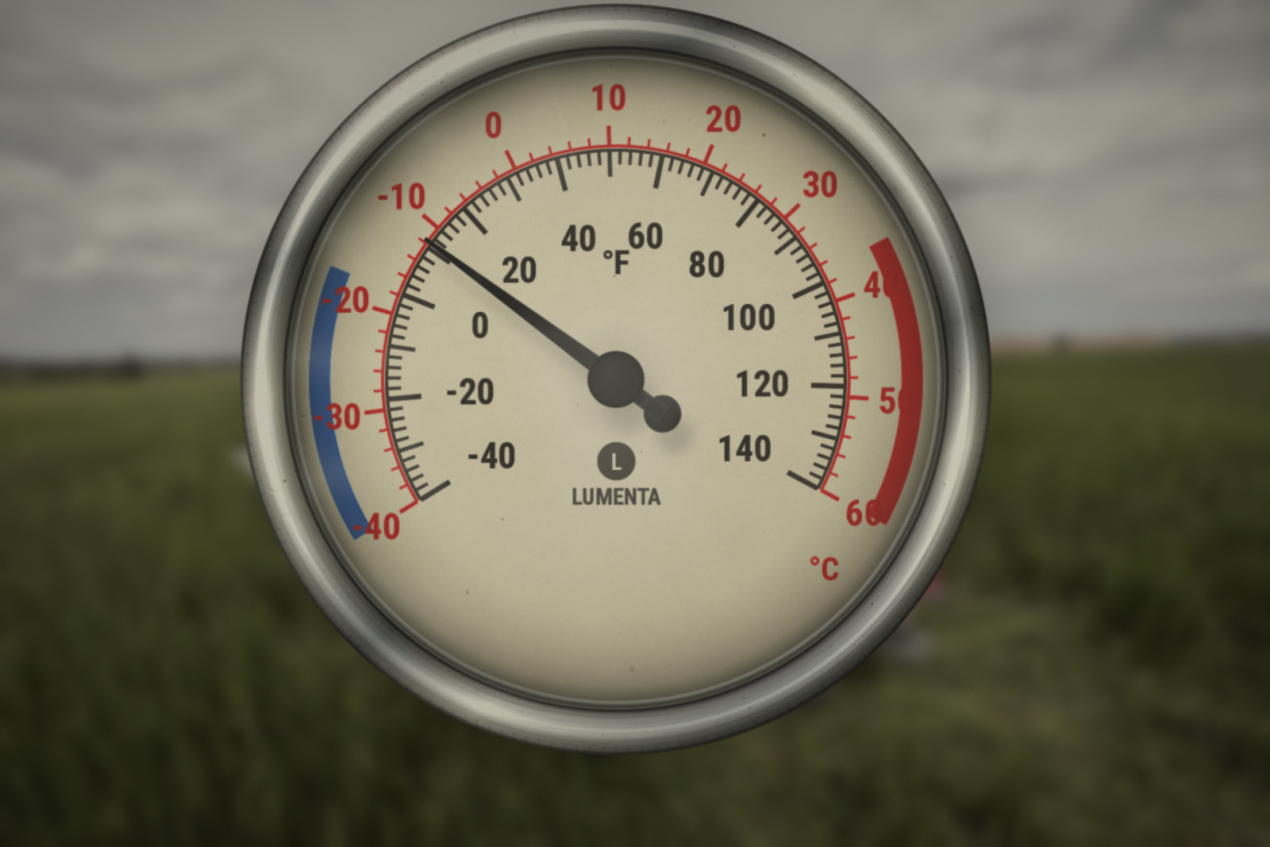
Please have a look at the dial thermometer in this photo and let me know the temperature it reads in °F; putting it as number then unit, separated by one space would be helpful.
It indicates 11 °F
